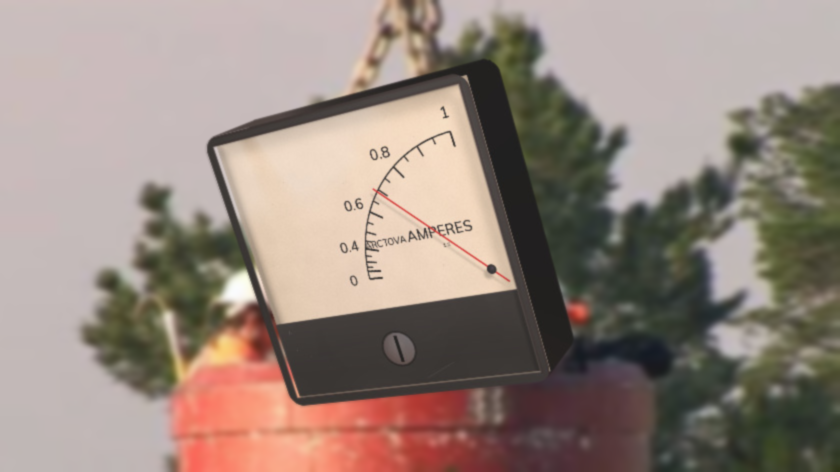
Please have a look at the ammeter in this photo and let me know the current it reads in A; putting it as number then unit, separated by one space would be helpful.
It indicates 0.7 A
